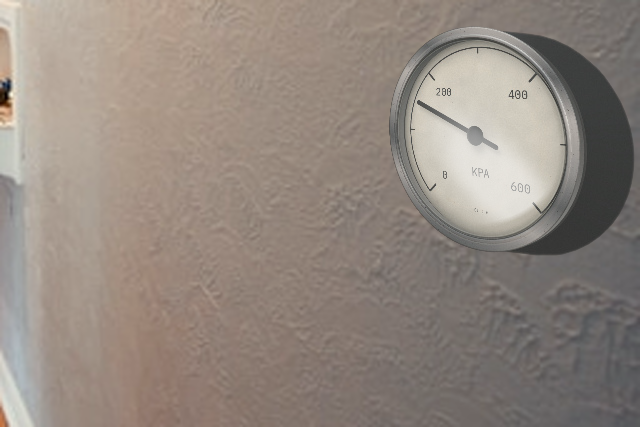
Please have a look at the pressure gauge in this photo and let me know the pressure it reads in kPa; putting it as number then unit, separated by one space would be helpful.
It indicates 150 kPa
